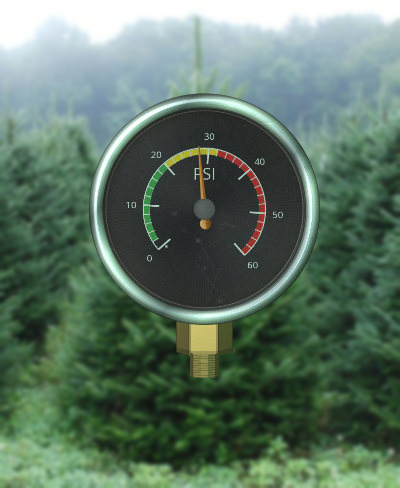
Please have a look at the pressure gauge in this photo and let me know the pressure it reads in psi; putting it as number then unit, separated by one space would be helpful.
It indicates 28 psi
